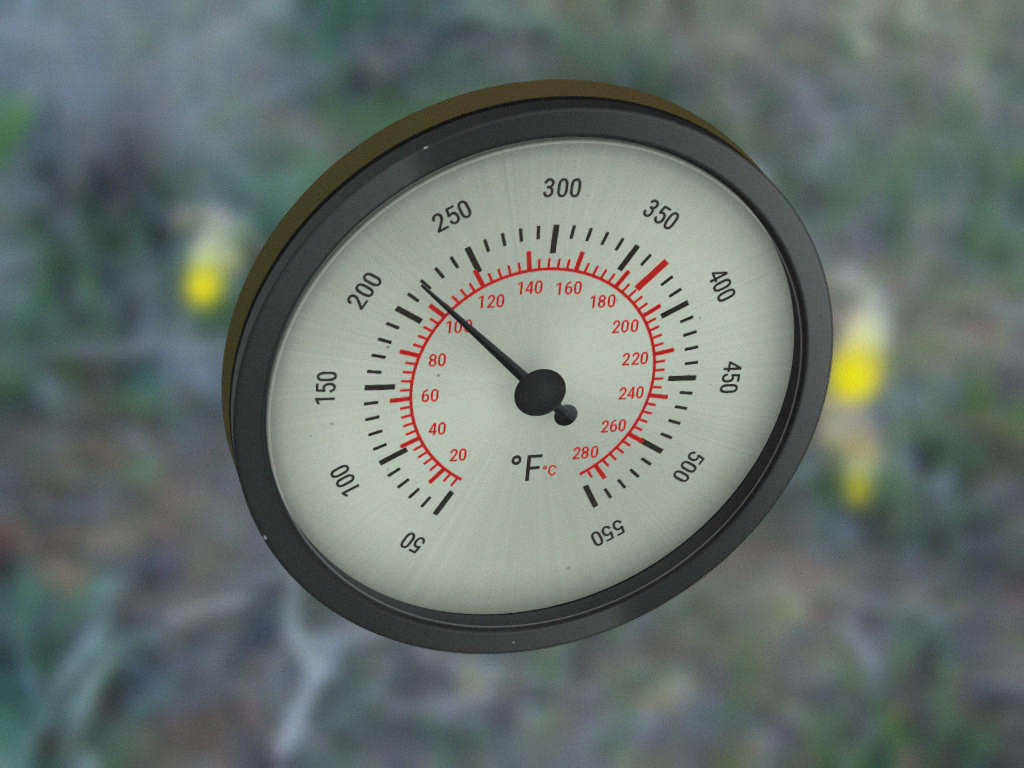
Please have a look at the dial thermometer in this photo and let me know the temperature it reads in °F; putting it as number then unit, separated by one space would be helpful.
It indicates 220 °F
